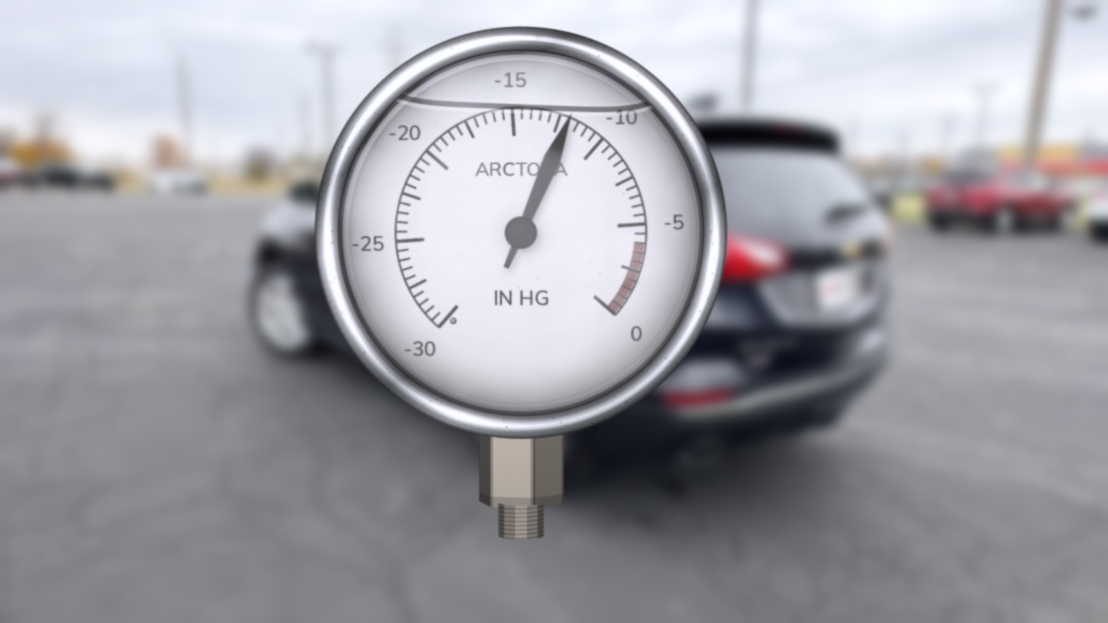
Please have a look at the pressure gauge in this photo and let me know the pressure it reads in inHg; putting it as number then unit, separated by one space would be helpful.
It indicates -12 inHg
